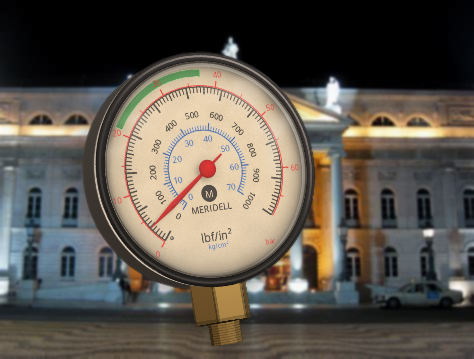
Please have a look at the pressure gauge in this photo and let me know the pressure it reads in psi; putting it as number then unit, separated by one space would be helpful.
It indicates 50 psi
